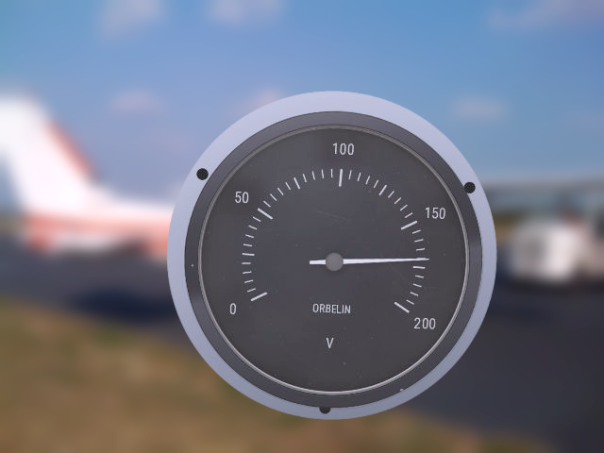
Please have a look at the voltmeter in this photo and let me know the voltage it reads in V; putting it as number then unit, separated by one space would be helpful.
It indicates 170 V
